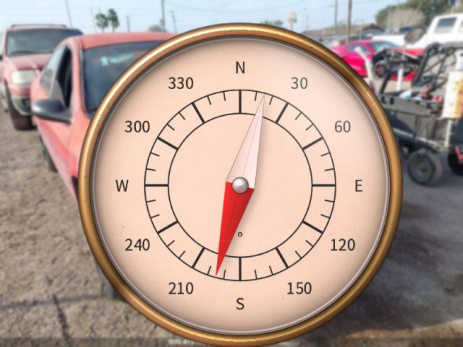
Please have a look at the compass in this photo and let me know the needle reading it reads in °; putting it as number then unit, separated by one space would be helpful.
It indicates 195 °
